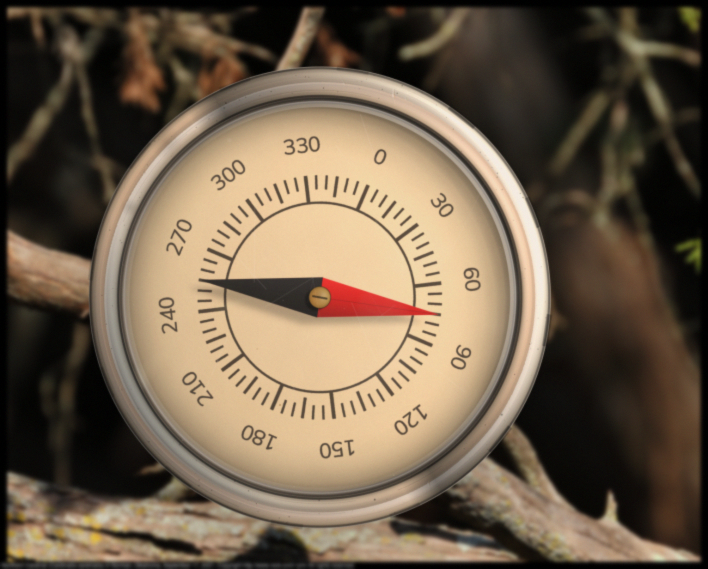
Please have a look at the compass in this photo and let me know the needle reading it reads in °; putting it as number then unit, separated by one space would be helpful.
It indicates 75 °
